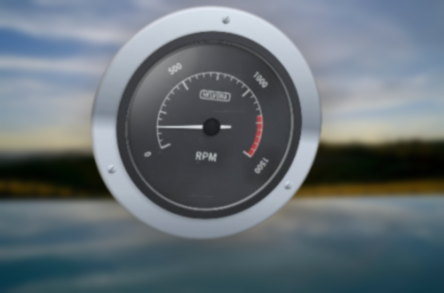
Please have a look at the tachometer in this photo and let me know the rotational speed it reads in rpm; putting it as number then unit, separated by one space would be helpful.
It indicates 150 rpm
